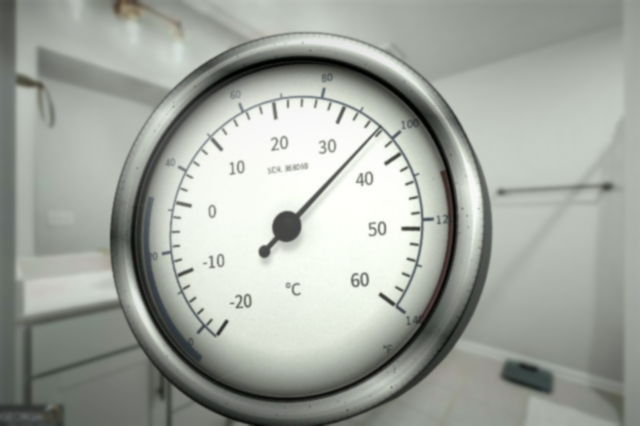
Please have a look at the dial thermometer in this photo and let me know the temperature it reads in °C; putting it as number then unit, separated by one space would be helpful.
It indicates 36 °C
